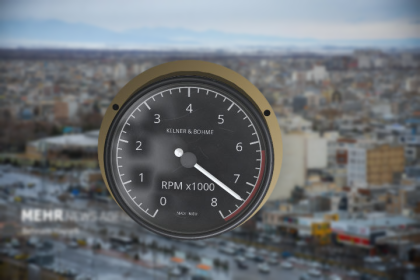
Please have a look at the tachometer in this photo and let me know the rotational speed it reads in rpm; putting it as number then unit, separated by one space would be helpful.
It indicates 7400 rpm
